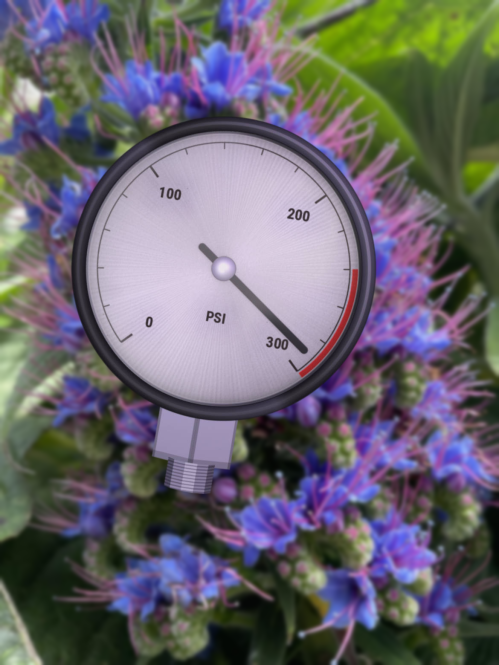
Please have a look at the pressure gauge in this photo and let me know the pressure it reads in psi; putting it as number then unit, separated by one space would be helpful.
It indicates 290 psi
